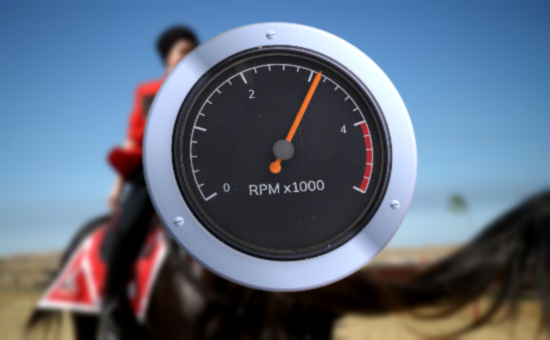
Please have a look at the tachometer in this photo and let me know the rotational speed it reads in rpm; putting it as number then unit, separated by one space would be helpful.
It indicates 3100 rpm
